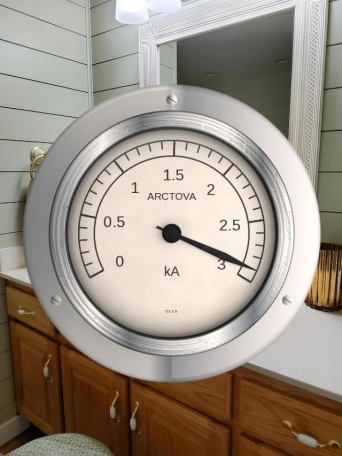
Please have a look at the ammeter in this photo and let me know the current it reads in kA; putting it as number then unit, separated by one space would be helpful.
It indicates 2.9 kA
